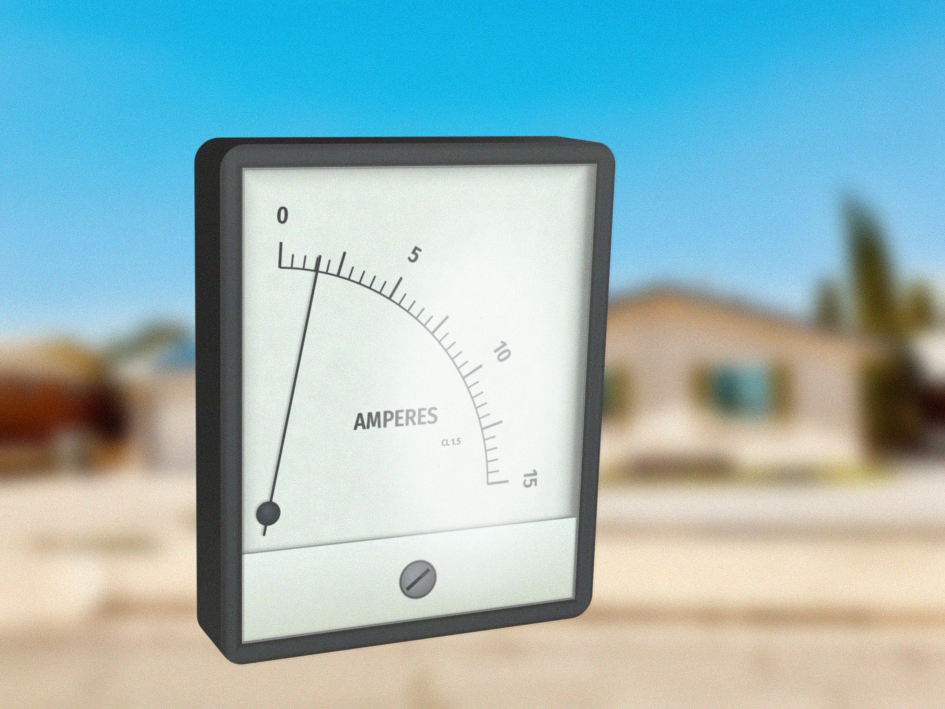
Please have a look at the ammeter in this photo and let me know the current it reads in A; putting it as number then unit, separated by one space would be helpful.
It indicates 1.5 A
